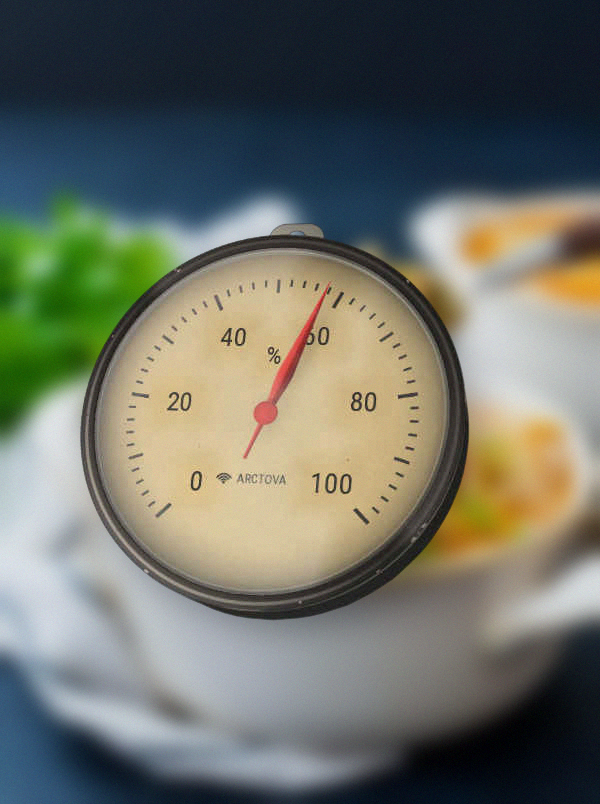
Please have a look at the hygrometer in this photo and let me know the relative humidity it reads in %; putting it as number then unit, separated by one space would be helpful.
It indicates 58 %
